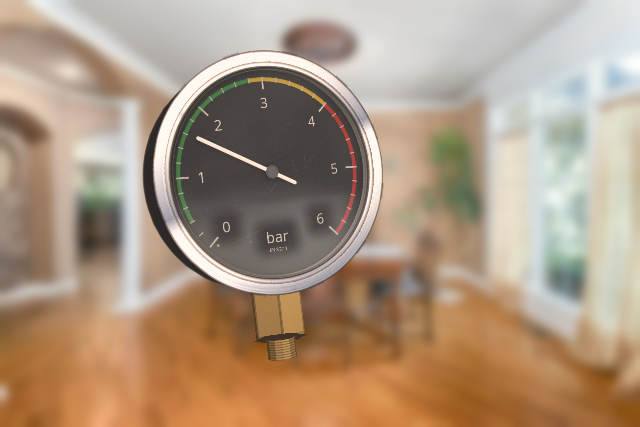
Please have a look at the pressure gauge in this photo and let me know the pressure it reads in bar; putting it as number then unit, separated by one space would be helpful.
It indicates 1.6 bar
